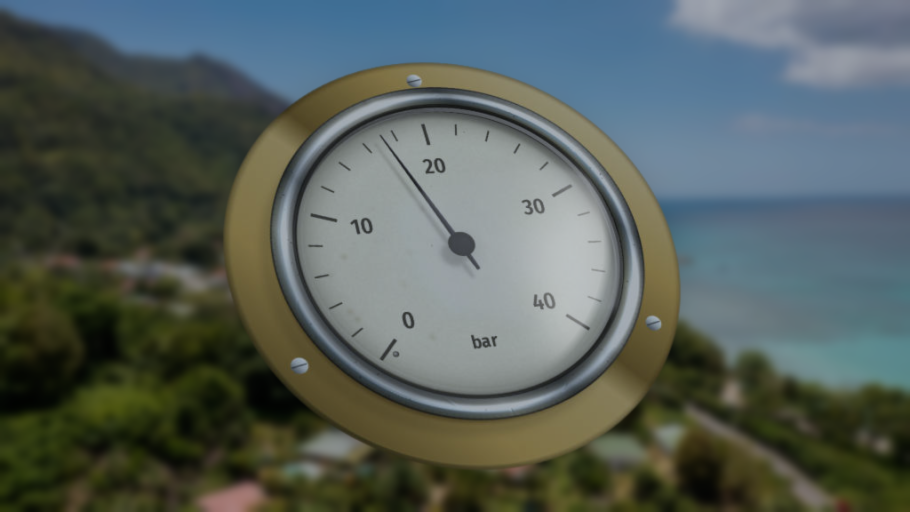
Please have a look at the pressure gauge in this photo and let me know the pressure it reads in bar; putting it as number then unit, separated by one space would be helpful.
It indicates 17 bar
